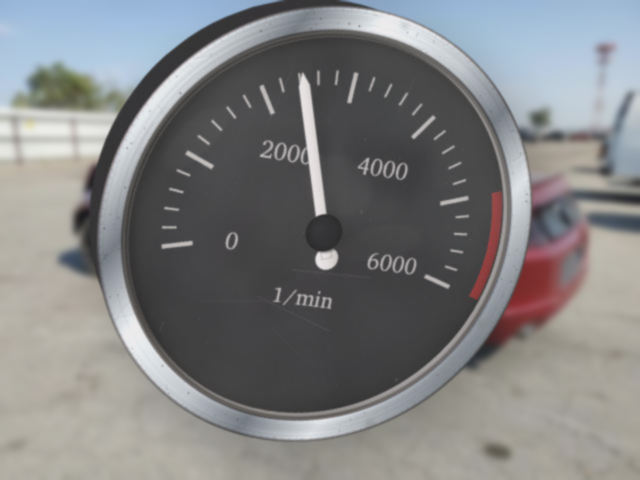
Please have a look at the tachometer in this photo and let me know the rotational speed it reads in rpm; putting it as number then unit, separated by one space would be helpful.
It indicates 2400 rpm
